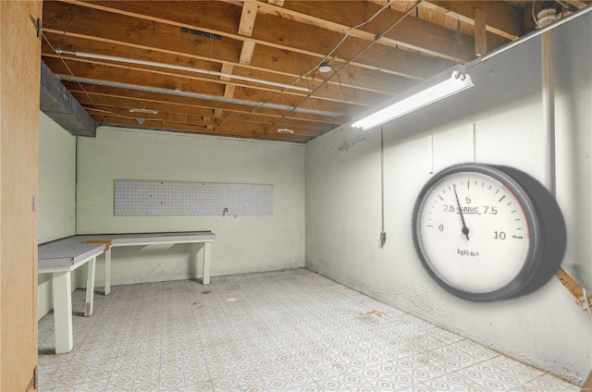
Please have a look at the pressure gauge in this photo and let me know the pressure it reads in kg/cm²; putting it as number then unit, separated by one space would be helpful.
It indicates 4 kg/cm²
